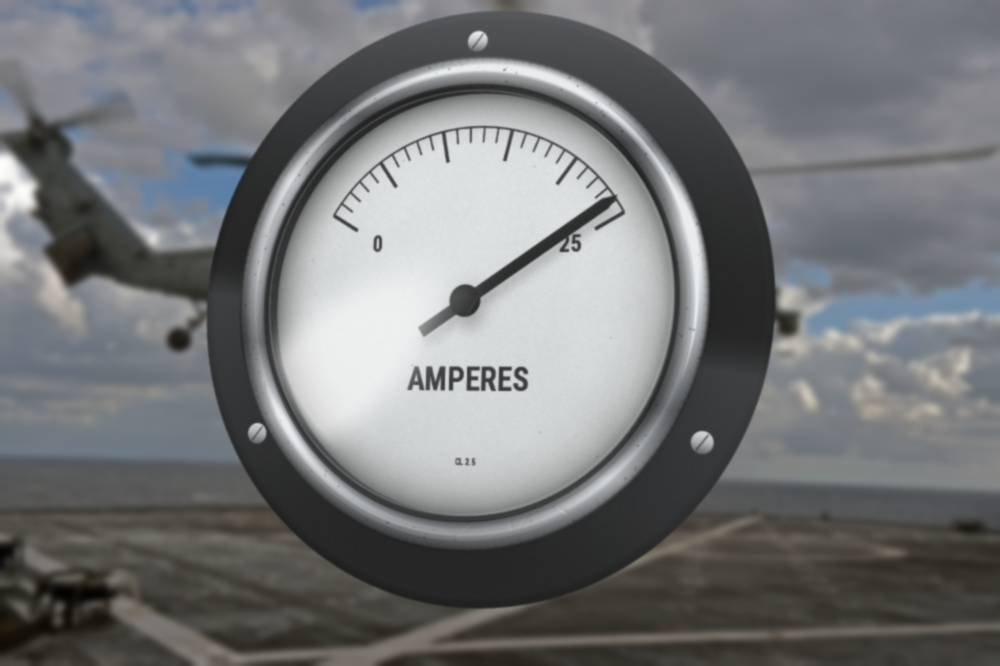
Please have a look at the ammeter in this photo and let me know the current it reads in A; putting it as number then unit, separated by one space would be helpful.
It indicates 24 A
